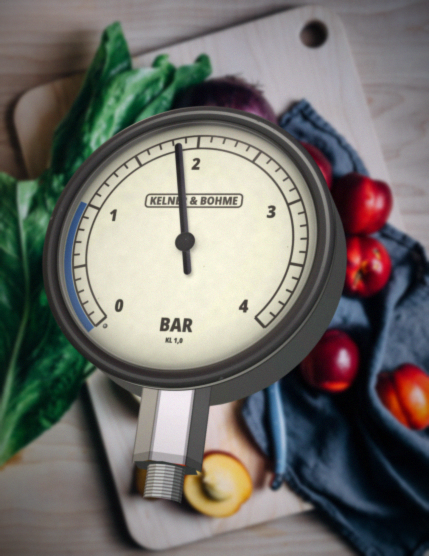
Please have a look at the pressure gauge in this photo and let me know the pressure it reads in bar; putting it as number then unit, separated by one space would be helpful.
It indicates 1.85 bar
